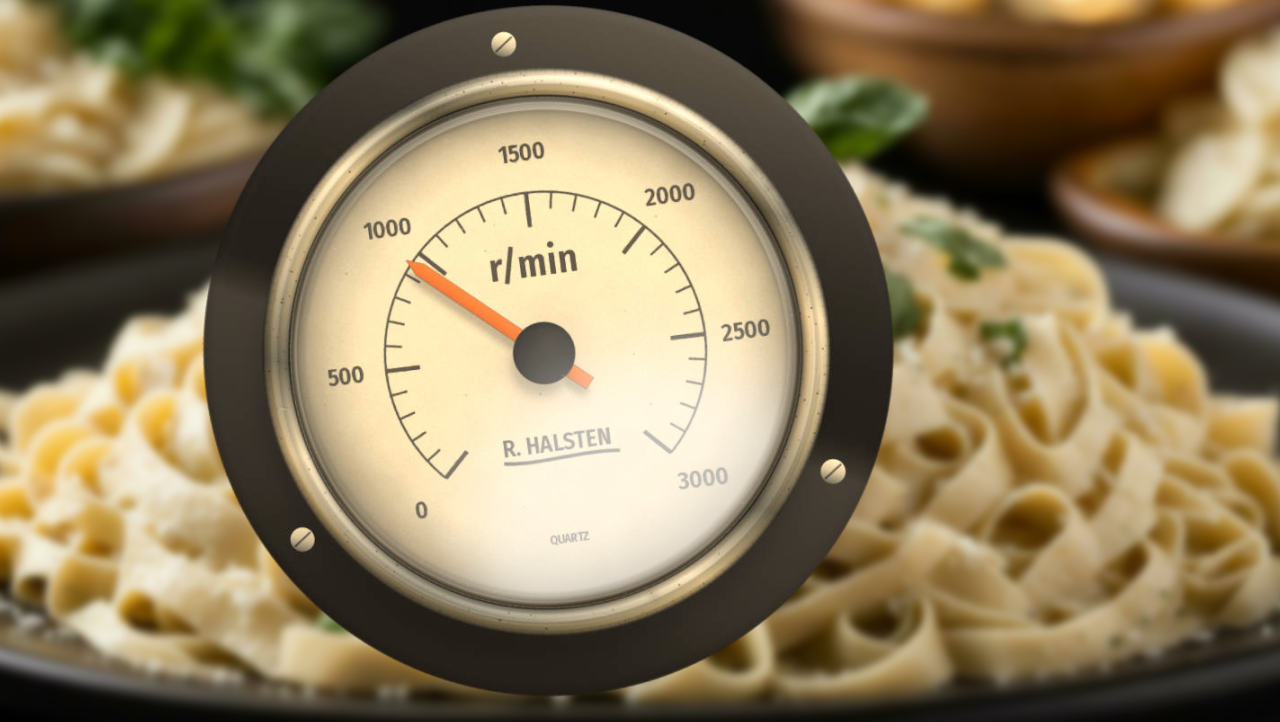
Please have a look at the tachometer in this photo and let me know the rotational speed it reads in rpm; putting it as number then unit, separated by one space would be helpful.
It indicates 950 rpm
